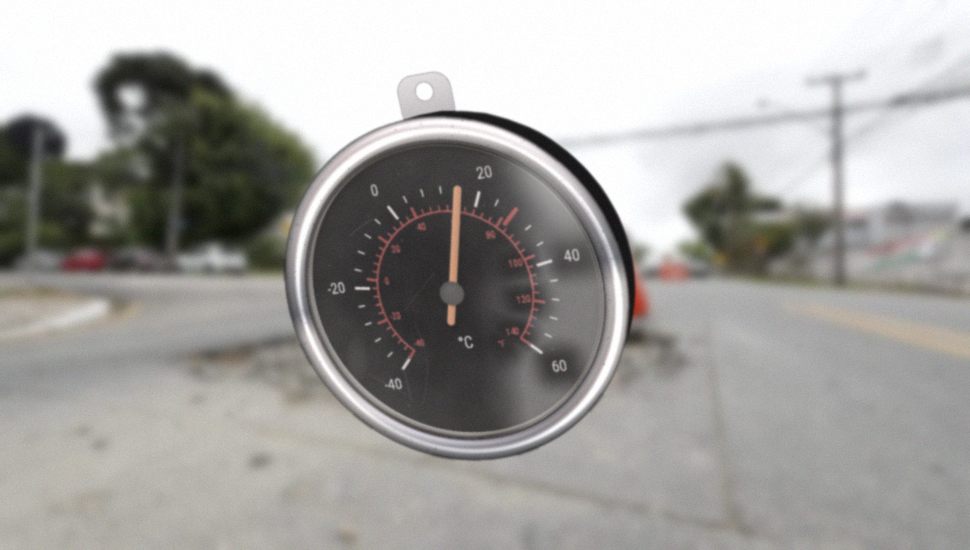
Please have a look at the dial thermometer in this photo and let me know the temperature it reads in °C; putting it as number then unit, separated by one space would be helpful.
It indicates 16 °C
